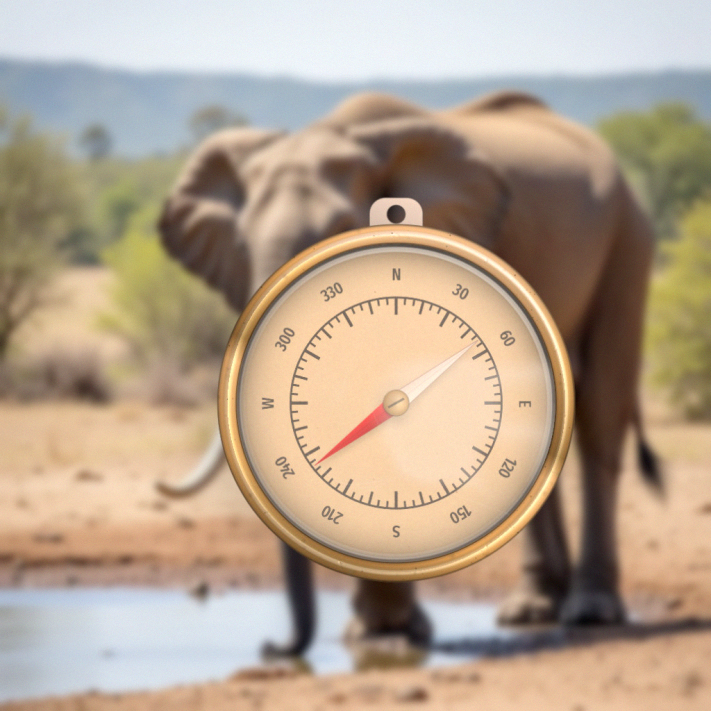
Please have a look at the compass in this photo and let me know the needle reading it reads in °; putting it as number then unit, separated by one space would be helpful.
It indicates 232.5 °
